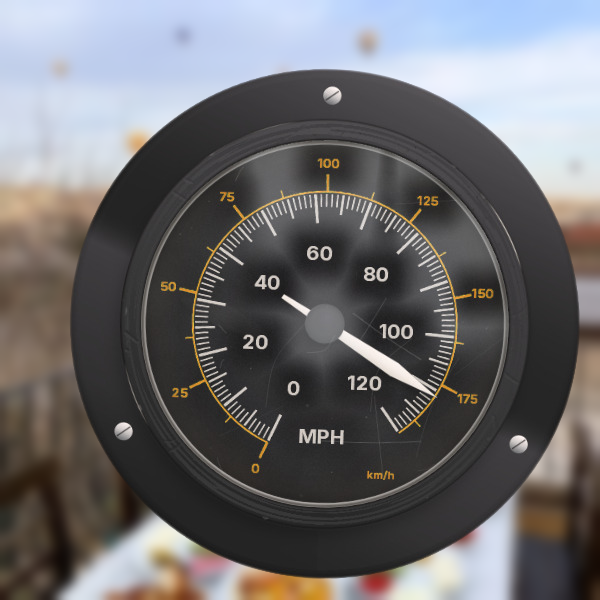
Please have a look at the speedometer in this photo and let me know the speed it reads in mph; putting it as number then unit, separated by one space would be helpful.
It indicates 111 mph
